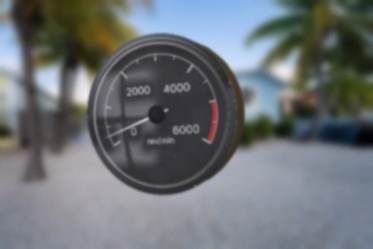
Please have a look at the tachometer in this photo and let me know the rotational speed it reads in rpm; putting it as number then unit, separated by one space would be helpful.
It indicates 250 rpm
